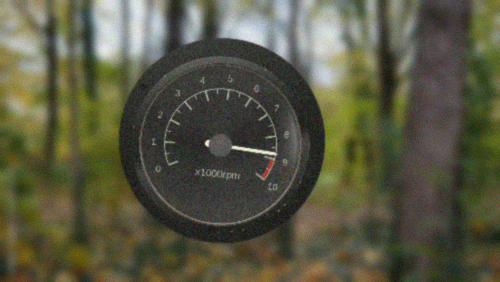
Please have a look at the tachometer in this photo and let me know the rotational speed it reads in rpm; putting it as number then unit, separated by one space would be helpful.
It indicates 8750 rpm
